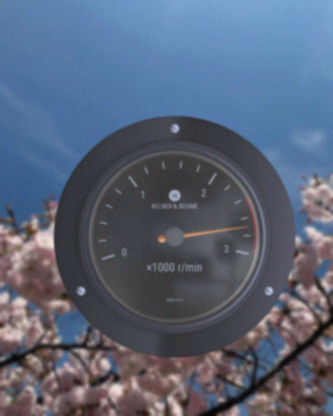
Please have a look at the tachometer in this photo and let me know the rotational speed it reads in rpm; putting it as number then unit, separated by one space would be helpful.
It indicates 2700 rpm
